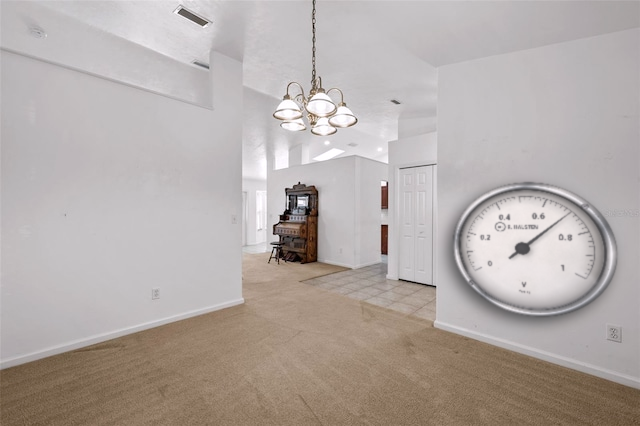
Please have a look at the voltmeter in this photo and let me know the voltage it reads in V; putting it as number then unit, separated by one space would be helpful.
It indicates 0.7 V
